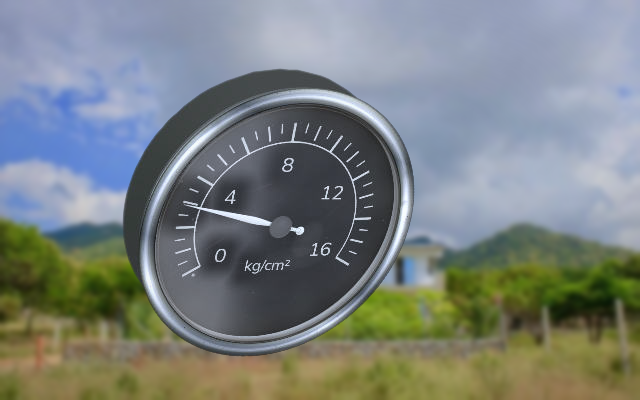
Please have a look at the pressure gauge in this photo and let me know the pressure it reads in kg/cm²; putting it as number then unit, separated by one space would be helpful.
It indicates 3 kg/cm²
